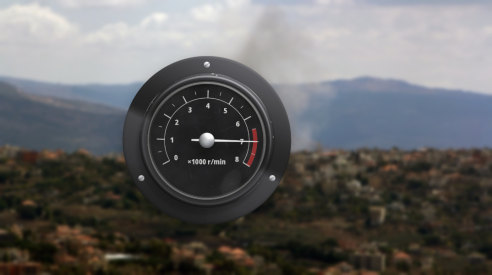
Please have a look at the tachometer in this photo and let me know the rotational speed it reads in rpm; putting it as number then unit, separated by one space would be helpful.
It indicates 7000 rpm
